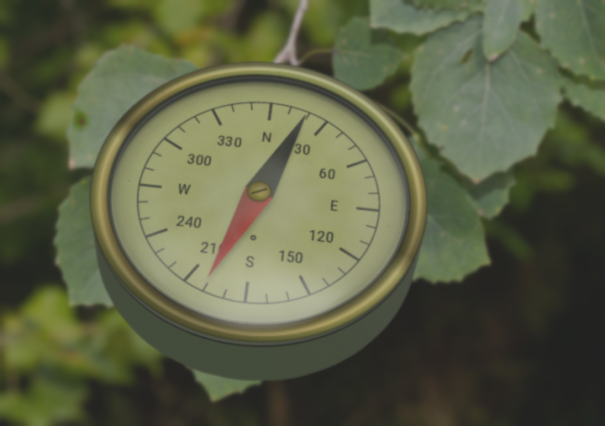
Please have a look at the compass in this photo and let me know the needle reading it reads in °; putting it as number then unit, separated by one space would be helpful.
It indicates 200 °
